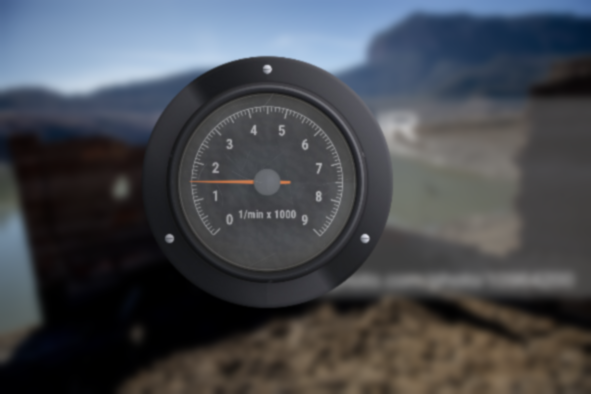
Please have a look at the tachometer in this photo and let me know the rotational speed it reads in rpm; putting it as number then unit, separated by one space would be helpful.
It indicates 1500 rpm
